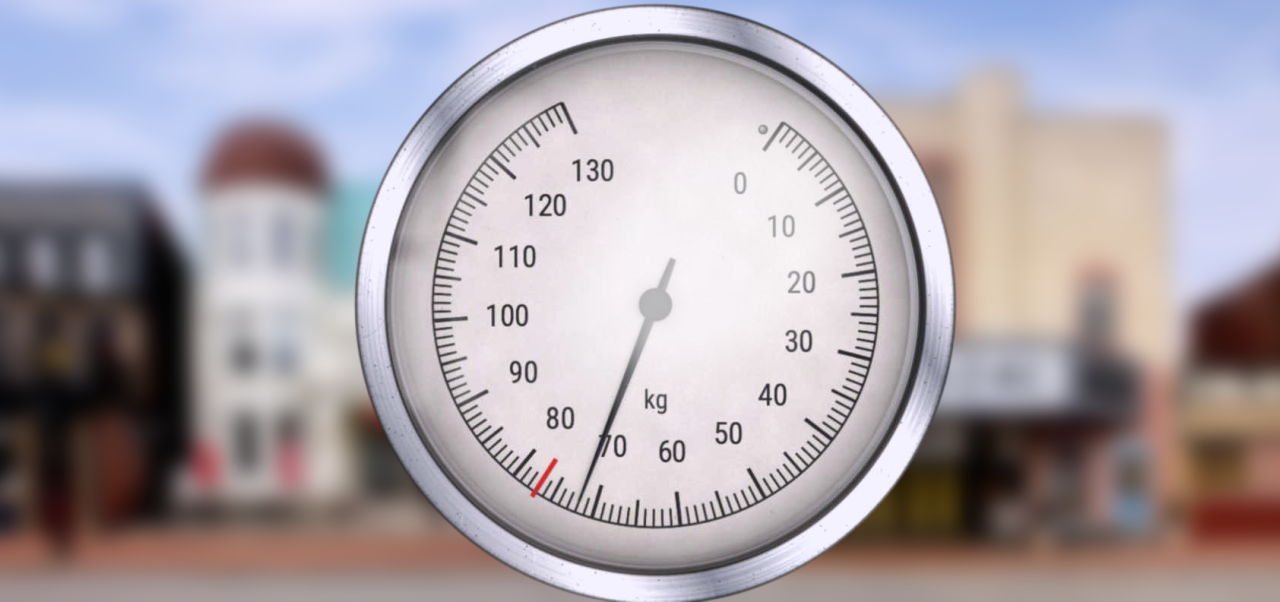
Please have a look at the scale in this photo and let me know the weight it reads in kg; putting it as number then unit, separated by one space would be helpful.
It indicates 72 kg
